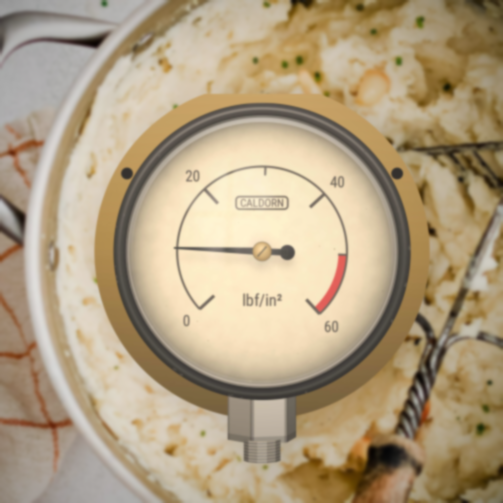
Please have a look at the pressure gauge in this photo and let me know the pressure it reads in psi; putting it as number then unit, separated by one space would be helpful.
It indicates 10 psi
